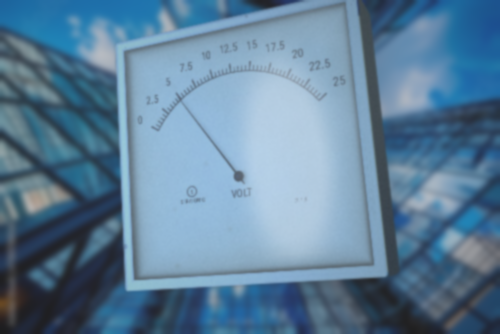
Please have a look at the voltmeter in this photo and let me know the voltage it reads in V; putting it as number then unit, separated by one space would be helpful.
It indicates 5 V
